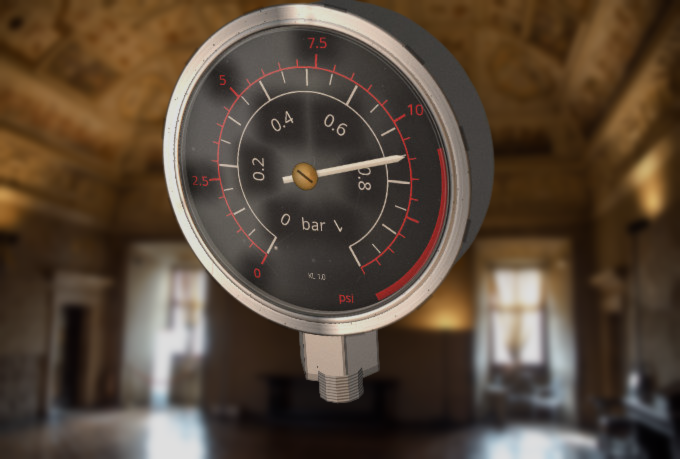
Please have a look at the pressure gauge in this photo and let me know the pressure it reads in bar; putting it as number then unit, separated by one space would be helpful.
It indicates 0.75 bar
